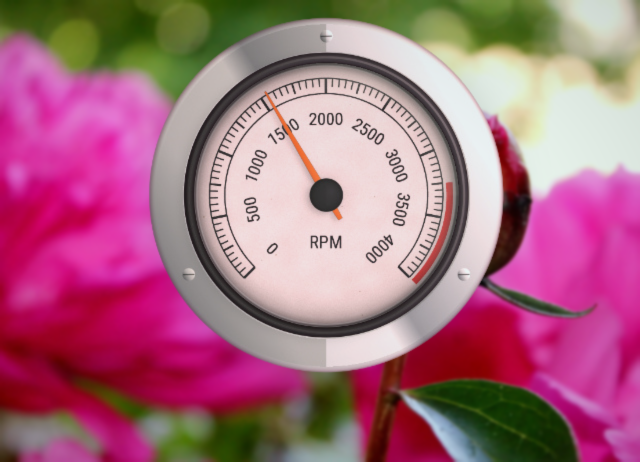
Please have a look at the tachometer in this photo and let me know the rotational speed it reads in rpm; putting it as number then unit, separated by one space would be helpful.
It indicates 1550 rpm
